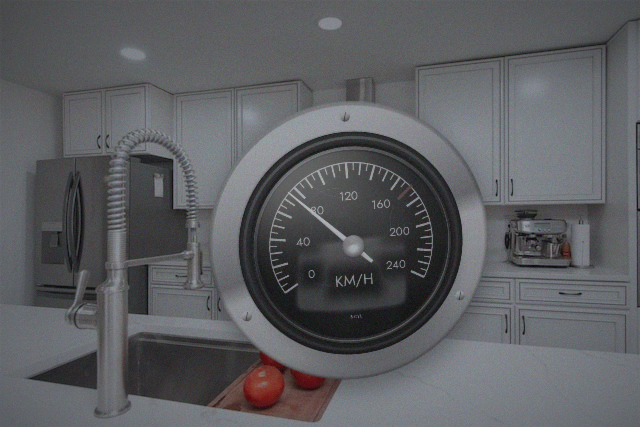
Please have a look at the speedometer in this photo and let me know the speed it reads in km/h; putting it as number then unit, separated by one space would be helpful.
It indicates 75 km/h
